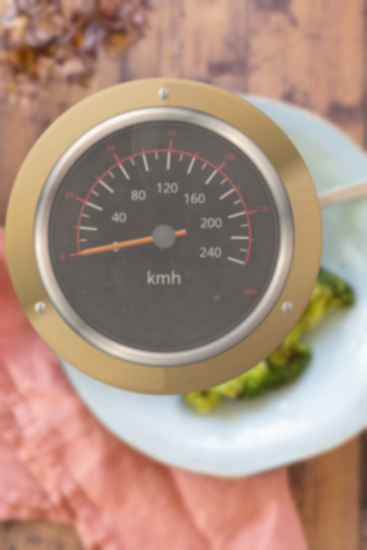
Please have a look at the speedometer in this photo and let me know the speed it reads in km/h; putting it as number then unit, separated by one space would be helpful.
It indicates 0 km/h
